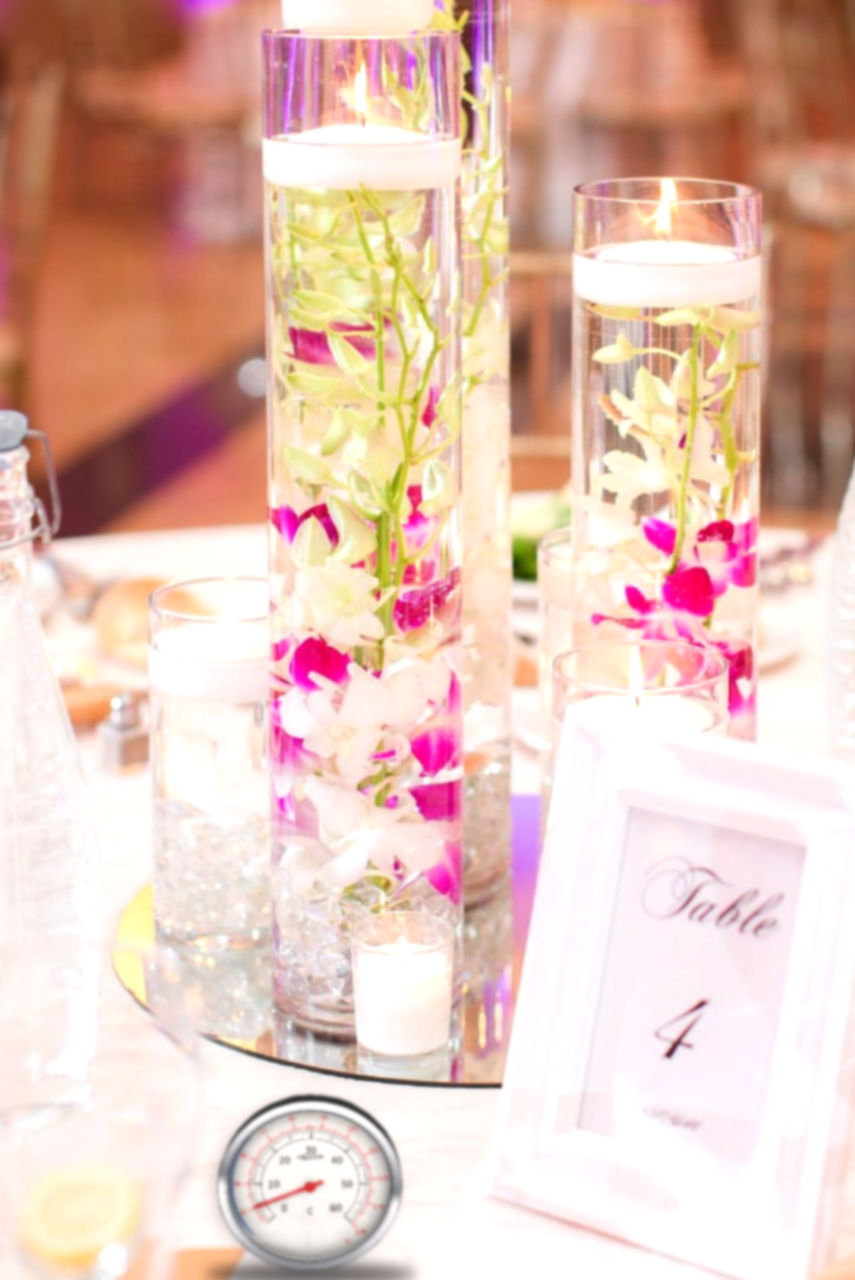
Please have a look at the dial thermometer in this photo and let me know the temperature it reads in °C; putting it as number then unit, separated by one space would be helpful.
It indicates 5 °C
